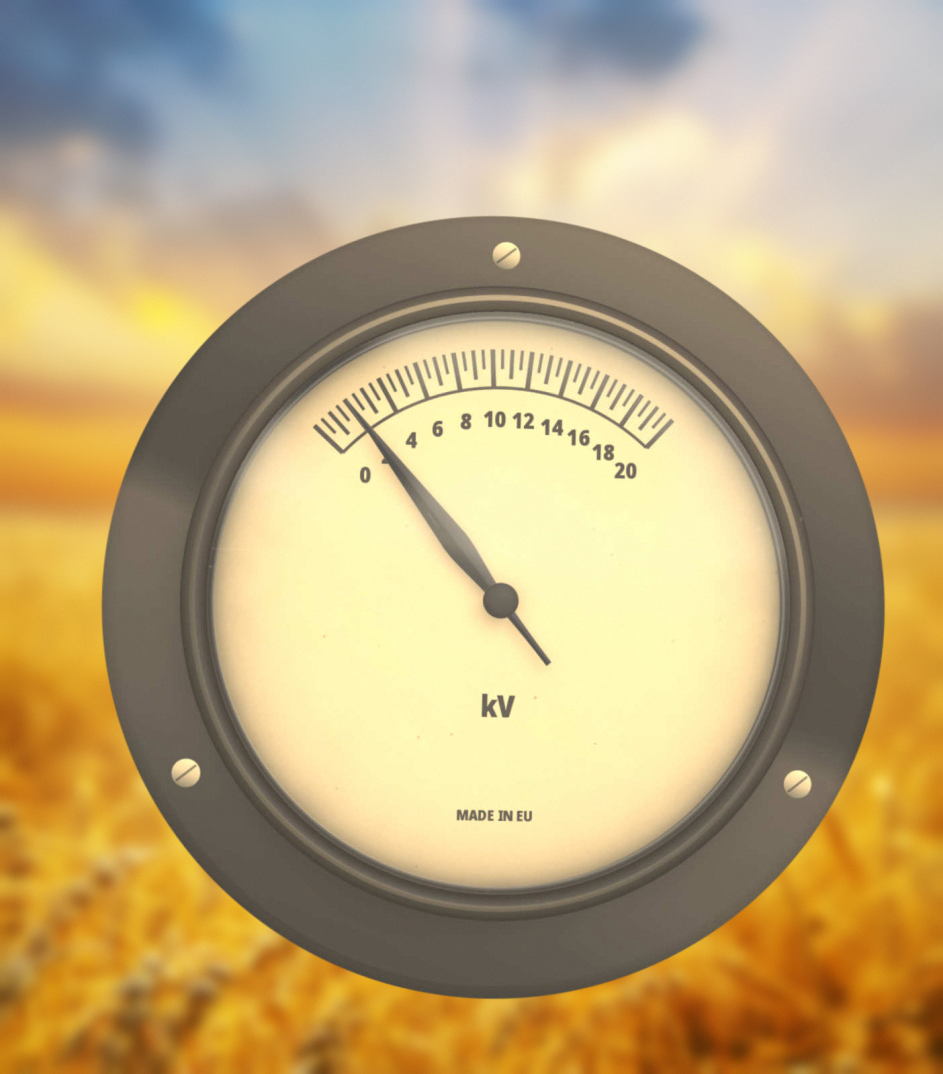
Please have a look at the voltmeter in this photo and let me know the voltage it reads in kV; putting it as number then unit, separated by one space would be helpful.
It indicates 2 kV
